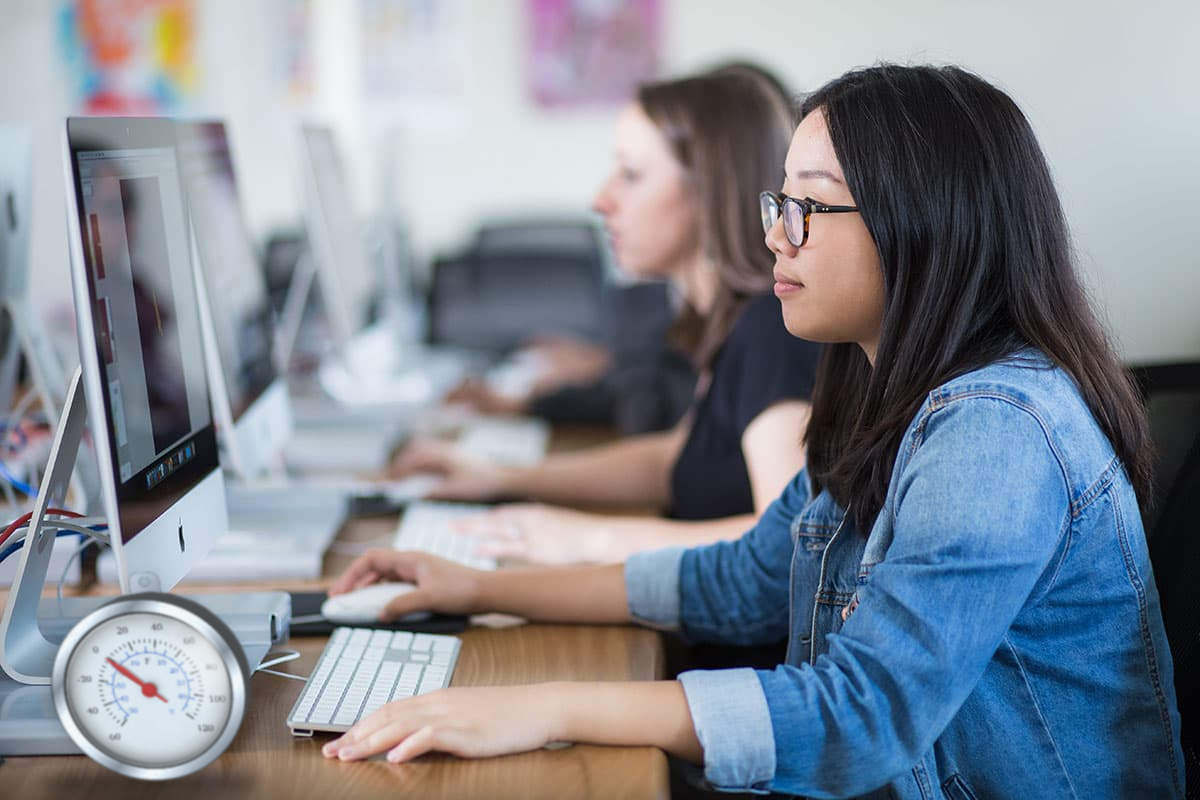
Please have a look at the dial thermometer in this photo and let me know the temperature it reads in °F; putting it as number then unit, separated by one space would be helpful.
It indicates 0 °F
